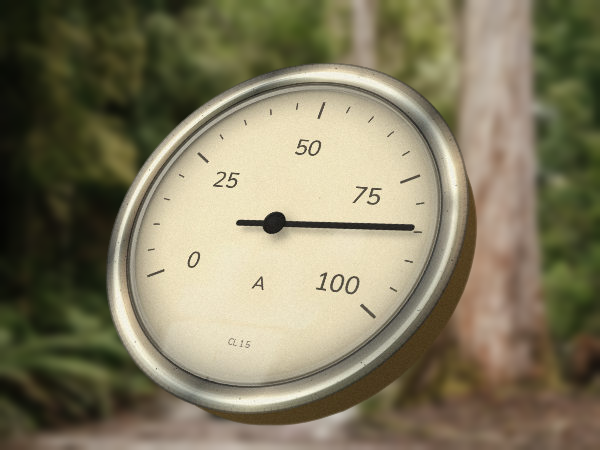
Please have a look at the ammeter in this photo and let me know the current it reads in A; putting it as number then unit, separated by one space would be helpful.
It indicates 85 A
